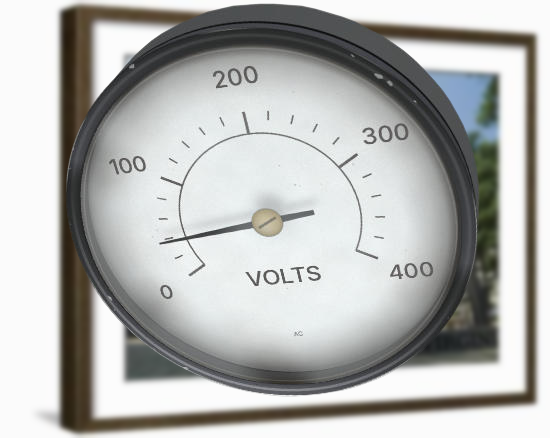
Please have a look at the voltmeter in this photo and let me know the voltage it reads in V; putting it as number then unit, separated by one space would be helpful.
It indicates 40 V
